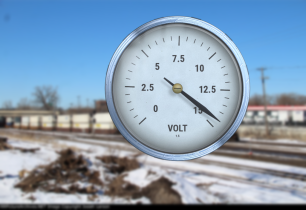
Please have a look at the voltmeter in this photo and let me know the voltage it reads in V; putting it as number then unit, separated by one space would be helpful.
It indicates 14.5 V
